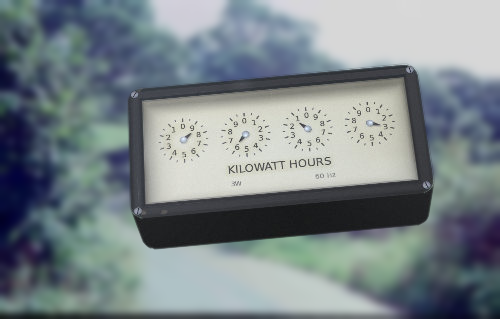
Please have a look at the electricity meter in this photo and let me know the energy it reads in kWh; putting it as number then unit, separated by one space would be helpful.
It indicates 8613 kWh
